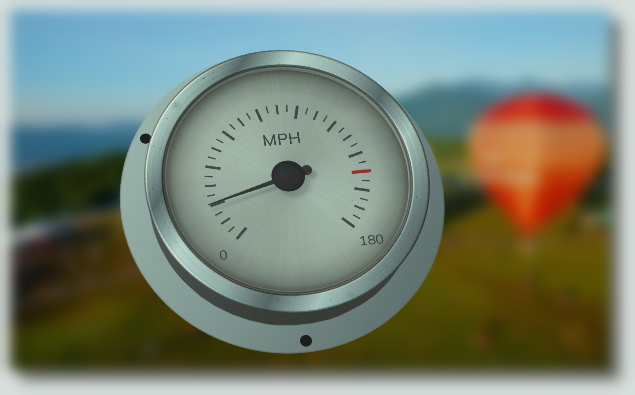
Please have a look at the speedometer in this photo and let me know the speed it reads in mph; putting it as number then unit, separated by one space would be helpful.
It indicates 20 mph
